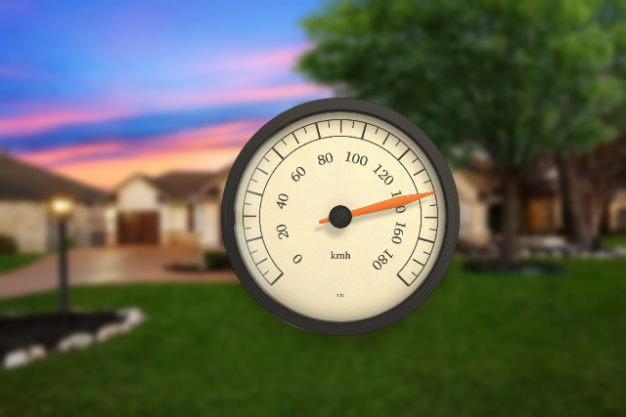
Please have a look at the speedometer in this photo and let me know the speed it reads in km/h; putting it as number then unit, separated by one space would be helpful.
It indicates 140 km/h
